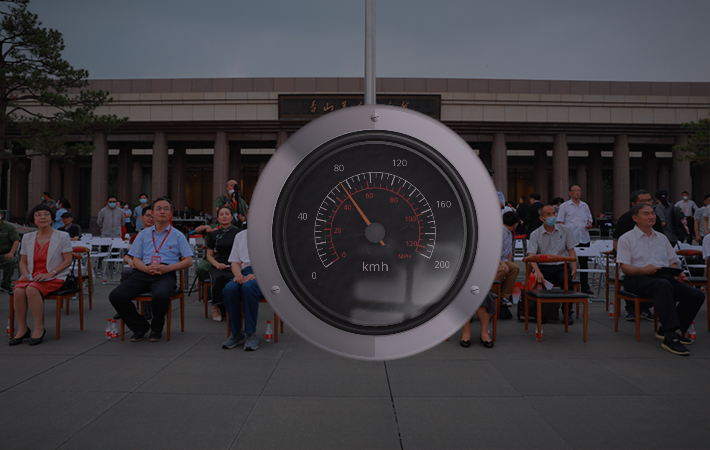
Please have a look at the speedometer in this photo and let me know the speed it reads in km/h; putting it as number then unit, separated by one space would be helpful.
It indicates 75 km/h
